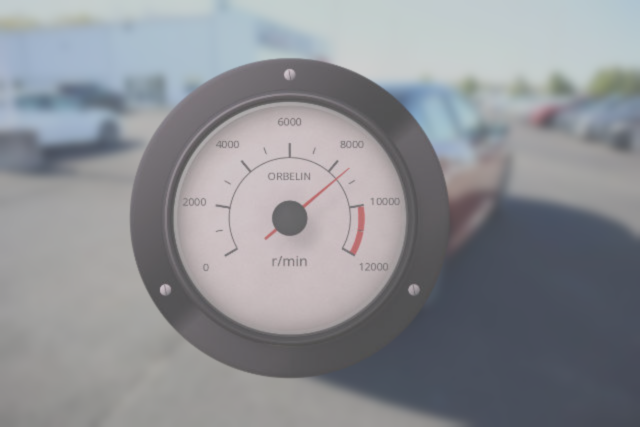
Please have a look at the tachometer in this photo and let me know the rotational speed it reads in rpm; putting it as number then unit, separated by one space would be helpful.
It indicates 8500 rpm
